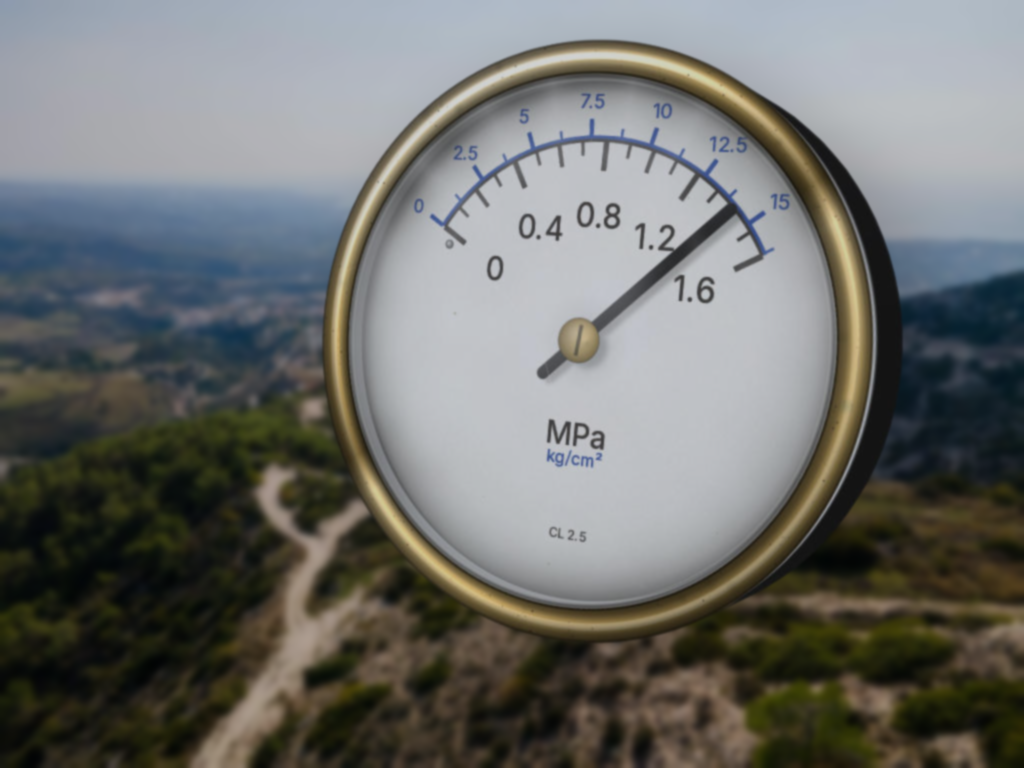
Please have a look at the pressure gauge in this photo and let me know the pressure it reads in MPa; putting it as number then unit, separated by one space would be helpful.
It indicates 1.4 MPa
